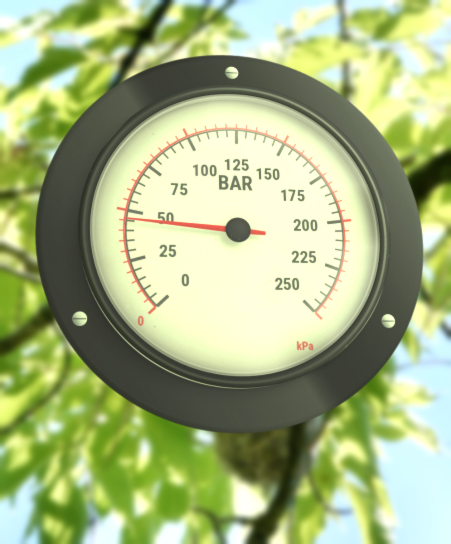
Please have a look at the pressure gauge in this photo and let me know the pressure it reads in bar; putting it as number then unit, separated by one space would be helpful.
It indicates 45 bar
